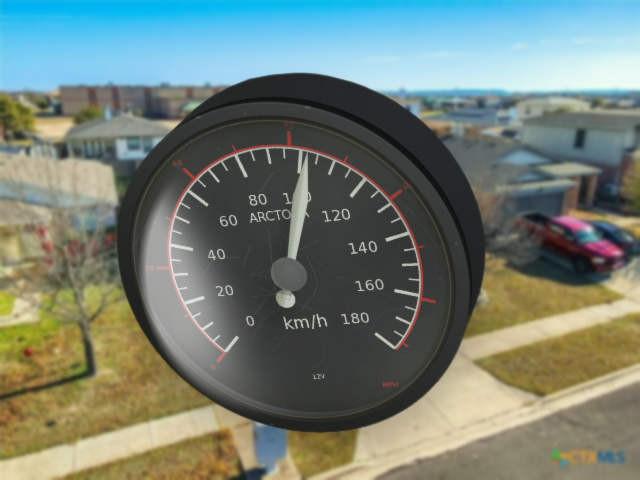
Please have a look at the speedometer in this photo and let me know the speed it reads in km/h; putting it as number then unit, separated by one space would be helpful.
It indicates 102.5 km/h
